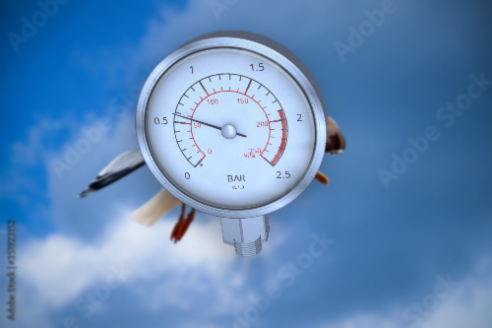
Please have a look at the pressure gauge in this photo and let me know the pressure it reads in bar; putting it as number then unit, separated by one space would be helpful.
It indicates 0.6 bar
